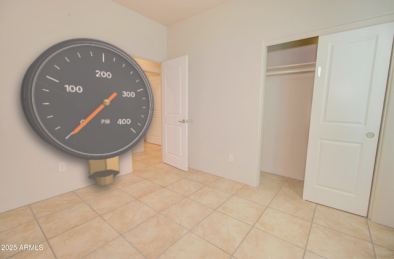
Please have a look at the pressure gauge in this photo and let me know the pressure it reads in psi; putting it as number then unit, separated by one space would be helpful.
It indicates 0 psi
